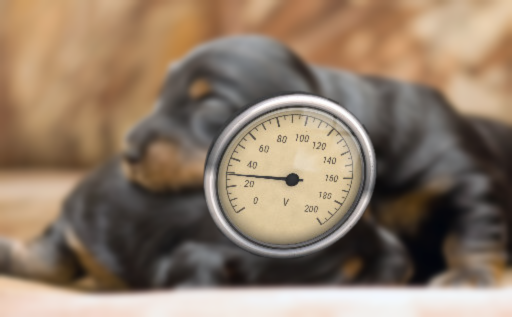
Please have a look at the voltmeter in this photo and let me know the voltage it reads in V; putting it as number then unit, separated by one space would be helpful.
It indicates 30 V
